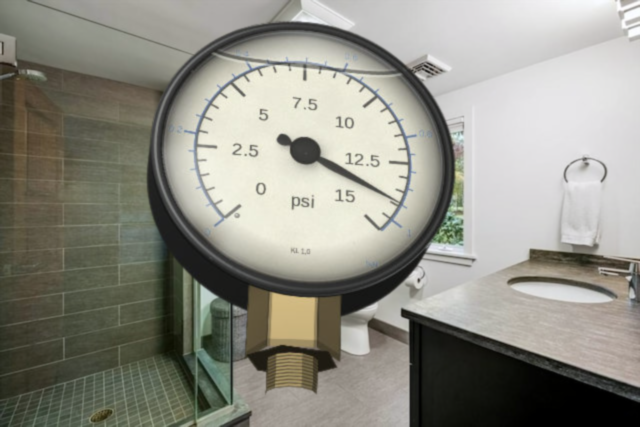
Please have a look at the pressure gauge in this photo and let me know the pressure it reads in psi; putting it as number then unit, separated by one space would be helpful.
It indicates 14 psi
